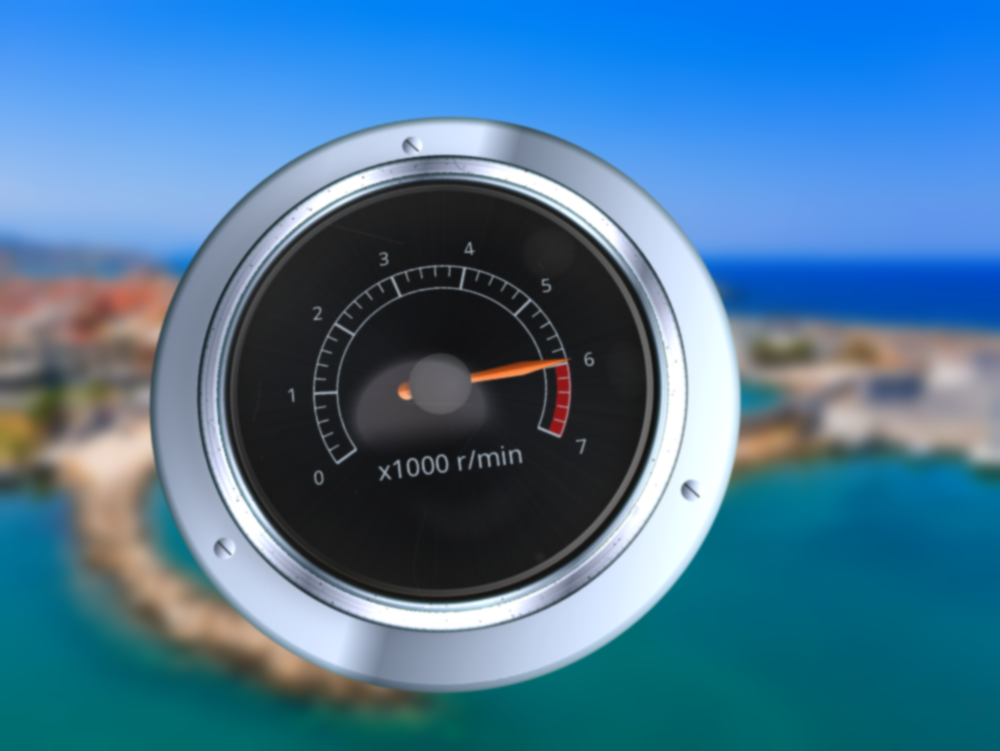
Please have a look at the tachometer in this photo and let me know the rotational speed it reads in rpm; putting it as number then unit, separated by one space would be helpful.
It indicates 6000 rpm
